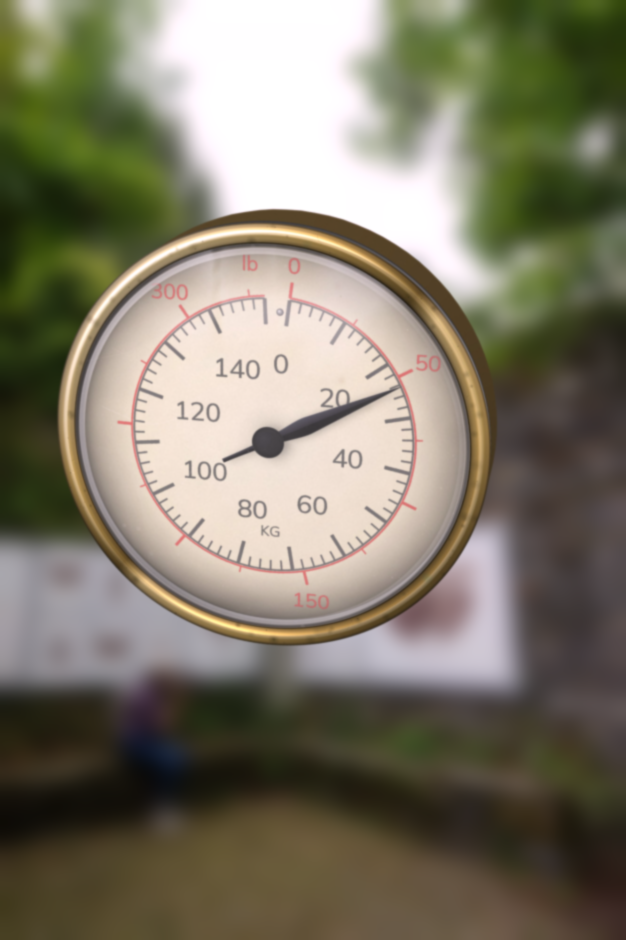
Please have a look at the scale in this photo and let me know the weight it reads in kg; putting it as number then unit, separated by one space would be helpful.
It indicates 24 kg
